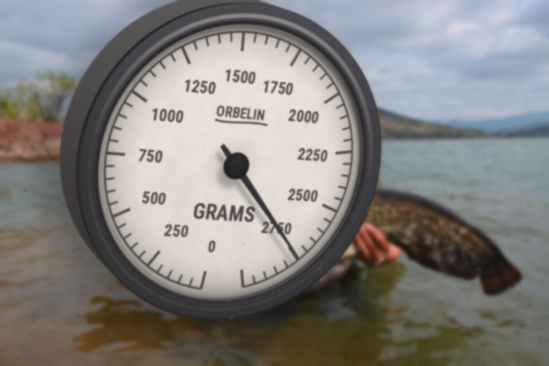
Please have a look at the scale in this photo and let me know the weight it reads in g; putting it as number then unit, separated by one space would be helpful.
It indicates 2750 g
